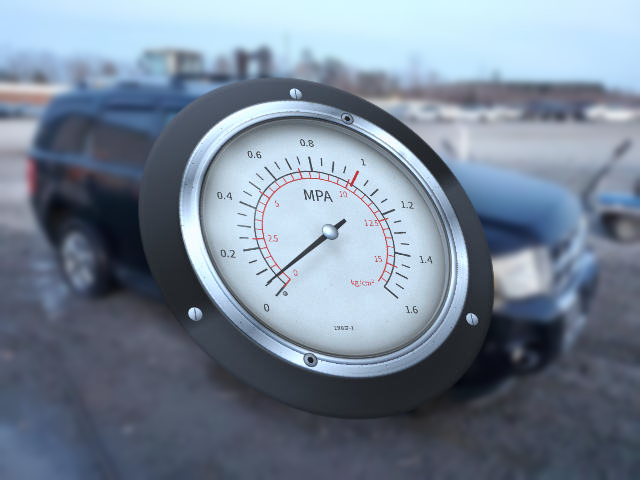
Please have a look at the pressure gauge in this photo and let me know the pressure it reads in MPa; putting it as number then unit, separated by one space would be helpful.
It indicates 0.05 MPa
